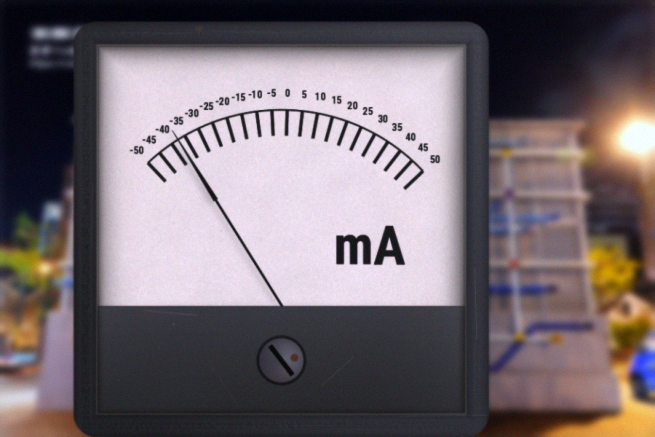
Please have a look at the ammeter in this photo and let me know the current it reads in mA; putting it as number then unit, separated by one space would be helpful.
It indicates -37.5 mA
